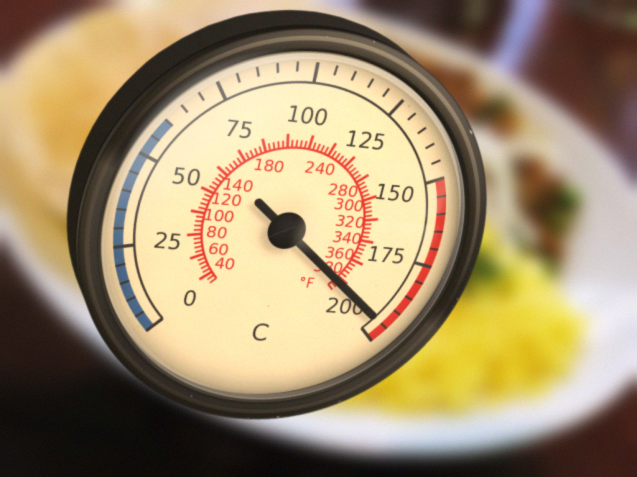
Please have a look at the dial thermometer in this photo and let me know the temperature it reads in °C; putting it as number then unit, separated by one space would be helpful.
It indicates 195 °C
